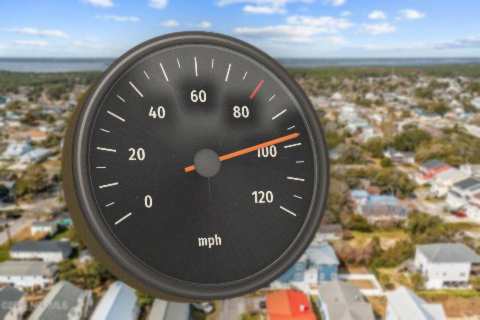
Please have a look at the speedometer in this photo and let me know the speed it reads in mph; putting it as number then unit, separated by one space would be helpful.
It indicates 97.5 mph
